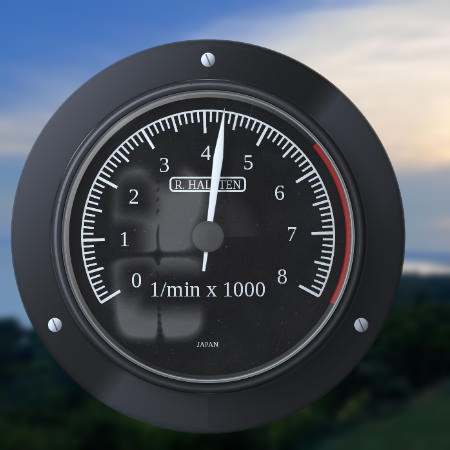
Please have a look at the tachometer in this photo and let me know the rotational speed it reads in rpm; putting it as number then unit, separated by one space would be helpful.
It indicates 4300 rpm
